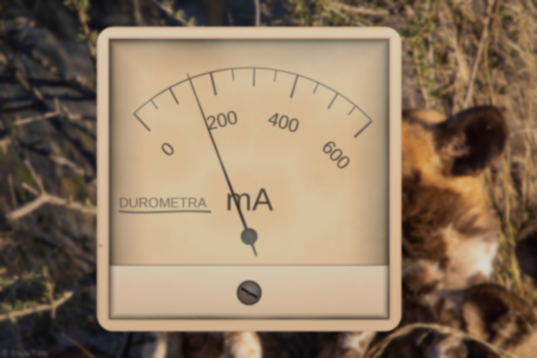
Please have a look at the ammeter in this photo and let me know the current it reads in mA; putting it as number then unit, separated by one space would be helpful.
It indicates 150 mA
